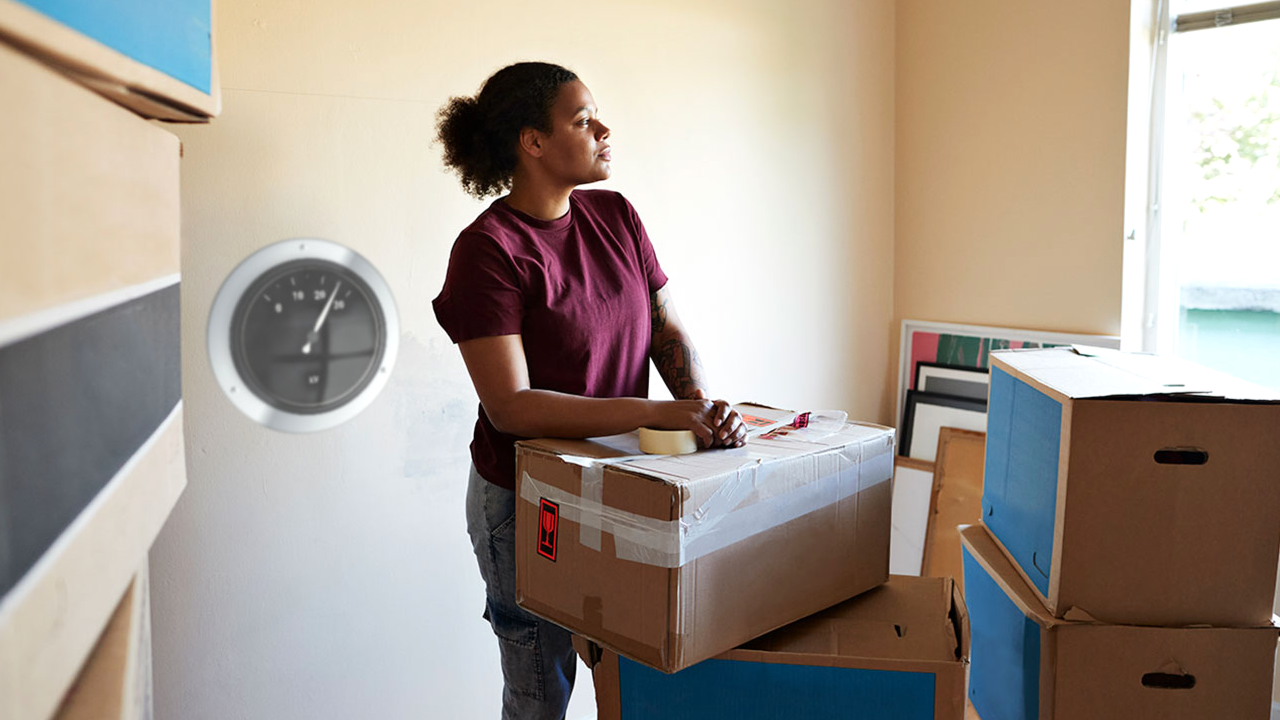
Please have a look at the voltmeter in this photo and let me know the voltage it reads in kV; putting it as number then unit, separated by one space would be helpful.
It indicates 25 kV
